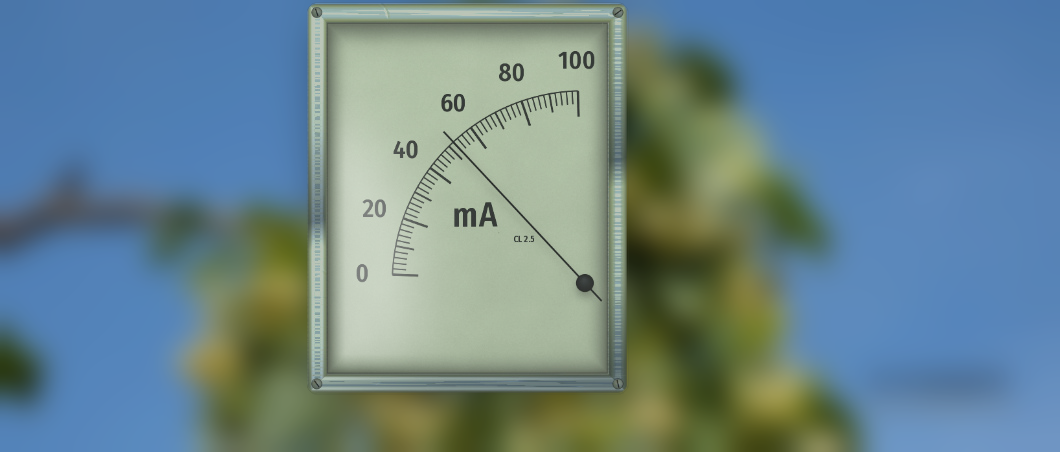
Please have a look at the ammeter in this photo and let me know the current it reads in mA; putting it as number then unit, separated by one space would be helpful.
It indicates 52 mA
